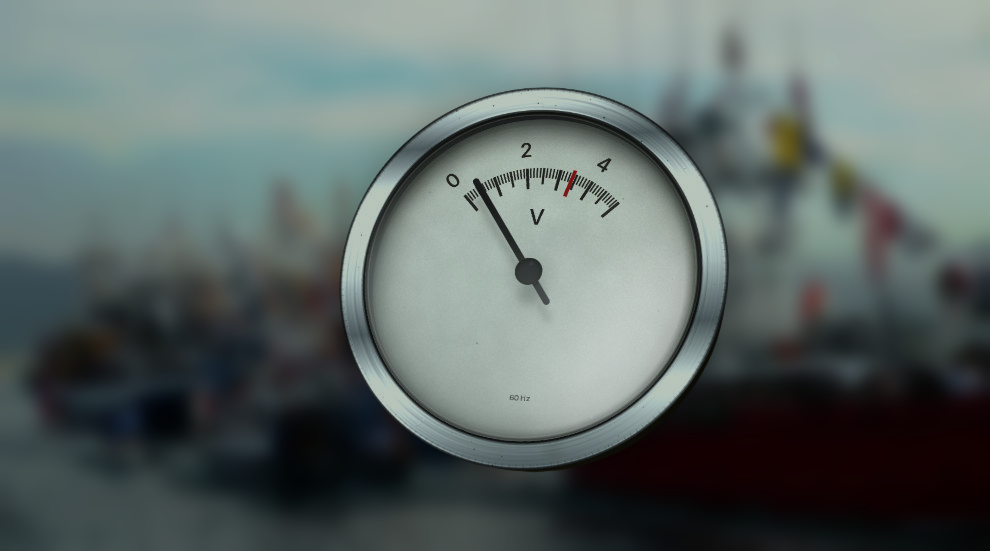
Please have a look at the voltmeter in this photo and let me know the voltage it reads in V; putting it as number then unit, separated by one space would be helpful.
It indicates 0.5 V
